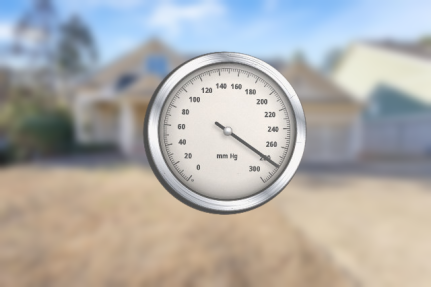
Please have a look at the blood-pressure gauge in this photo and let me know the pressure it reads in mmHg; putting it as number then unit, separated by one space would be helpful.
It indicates 280 mmHg
